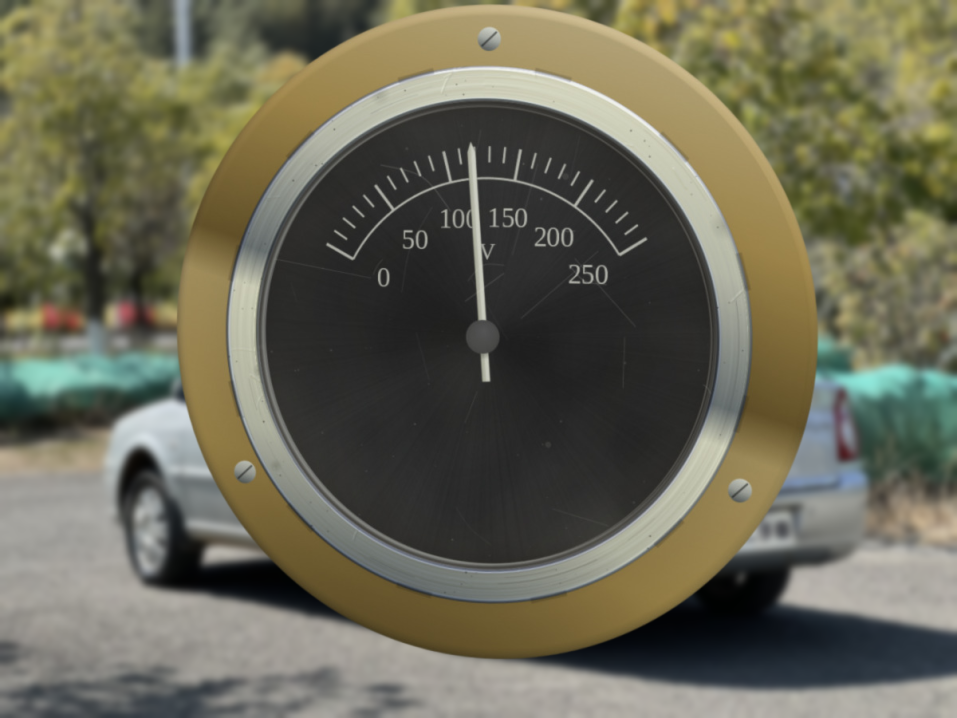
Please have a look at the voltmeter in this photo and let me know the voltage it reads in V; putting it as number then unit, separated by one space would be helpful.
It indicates 120 V
